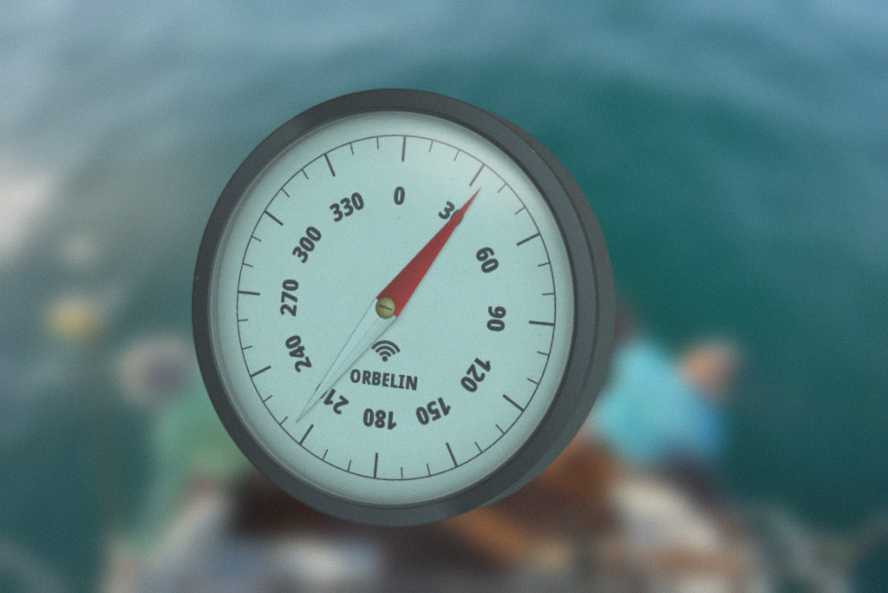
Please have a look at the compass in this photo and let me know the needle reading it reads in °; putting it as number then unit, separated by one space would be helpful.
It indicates 35 °
